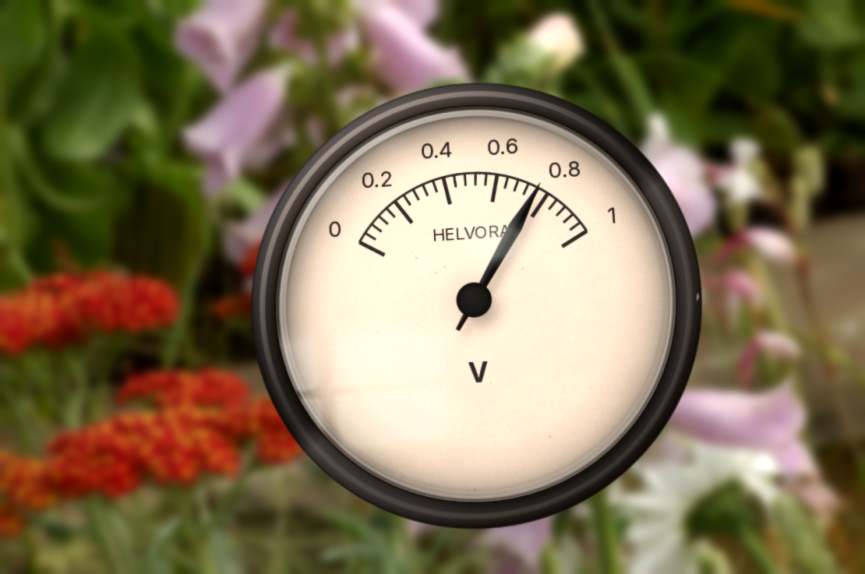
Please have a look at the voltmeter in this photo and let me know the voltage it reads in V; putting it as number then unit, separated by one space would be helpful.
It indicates 0.76 V
